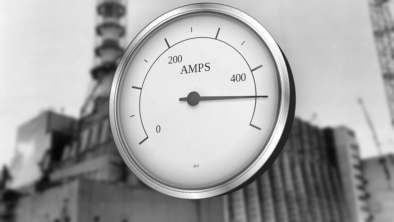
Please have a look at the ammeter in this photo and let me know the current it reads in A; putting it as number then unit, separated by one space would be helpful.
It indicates 450 A
